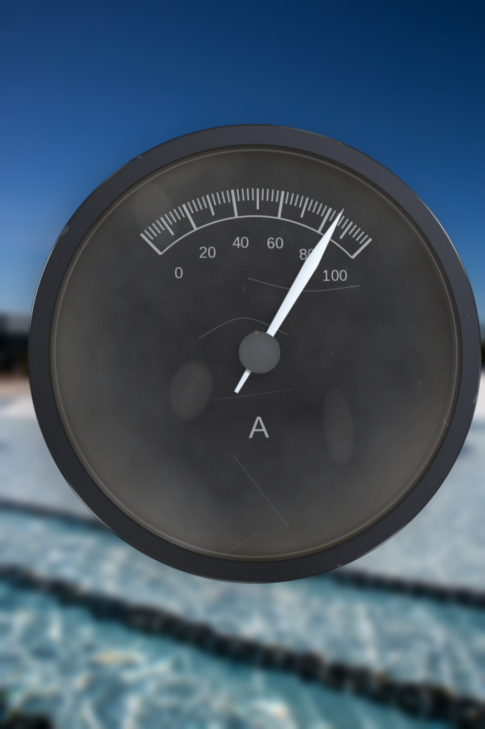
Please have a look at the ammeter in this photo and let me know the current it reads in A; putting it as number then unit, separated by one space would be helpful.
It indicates 84 A
